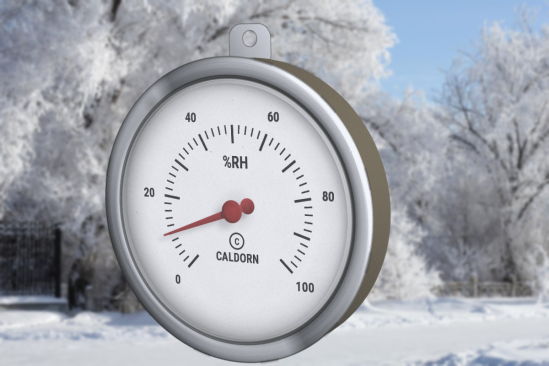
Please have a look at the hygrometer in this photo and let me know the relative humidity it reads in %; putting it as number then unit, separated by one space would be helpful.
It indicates 10 %
